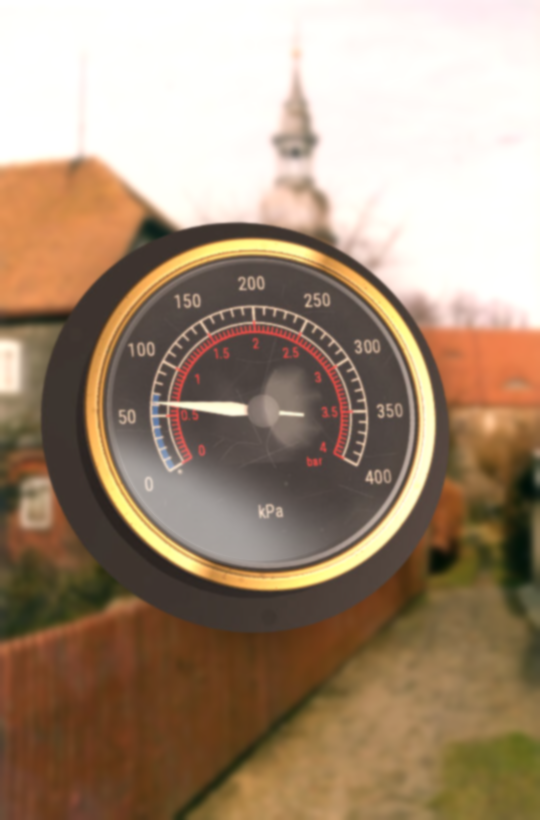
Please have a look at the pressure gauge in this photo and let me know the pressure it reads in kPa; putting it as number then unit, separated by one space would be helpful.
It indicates 60 kPa
